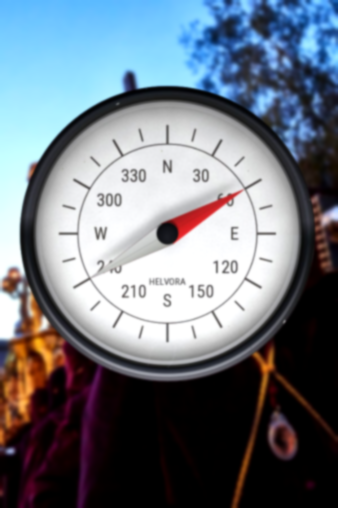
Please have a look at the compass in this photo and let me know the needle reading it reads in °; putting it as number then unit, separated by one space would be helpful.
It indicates 60 °
